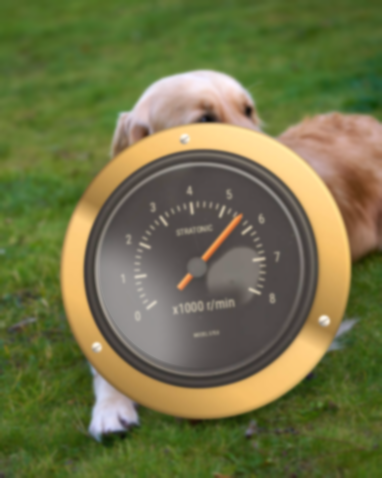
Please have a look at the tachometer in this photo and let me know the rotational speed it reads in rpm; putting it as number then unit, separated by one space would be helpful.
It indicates 5600 rpm
